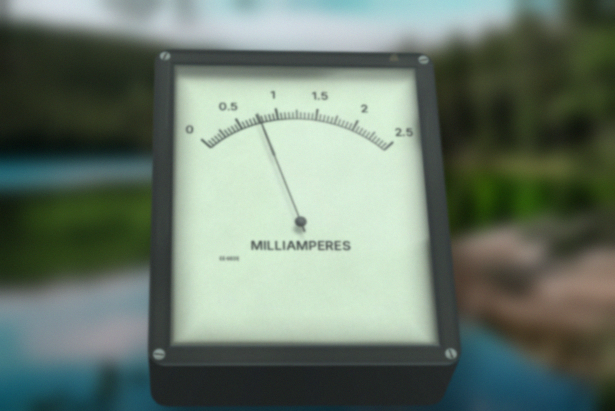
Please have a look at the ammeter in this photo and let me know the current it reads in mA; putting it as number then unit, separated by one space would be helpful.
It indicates 0.75 mA
